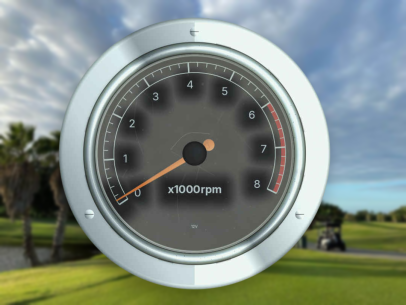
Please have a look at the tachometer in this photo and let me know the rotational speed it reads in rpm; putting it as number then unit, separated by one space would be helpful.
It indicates 100 rpm
